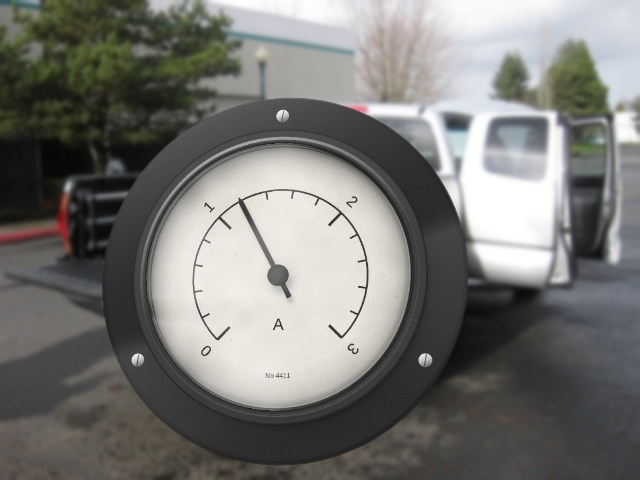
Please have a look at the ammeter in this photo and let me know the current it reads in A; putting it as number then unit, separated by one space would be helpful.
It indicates 1.2 A
